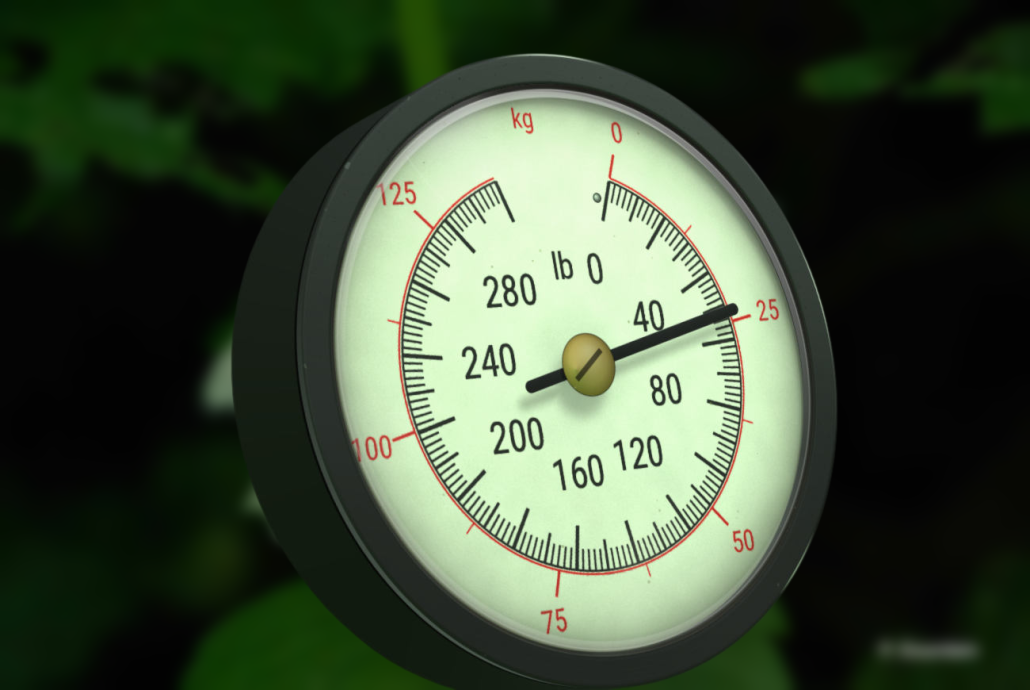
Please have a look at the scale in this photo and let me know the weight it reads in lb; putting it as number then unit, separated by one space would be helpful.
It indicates 52 lb
